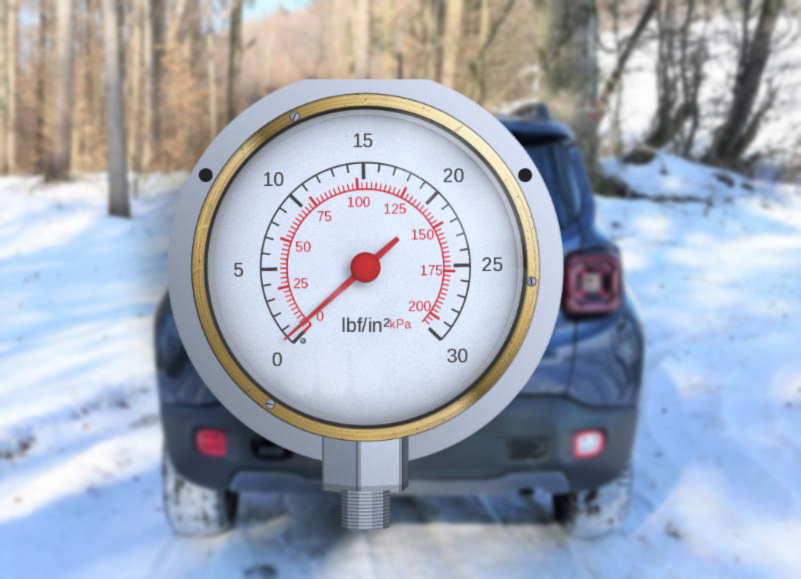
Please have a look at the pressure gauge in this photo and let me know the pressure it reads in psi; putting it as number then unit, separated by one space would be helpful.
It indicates 0.5 psi
